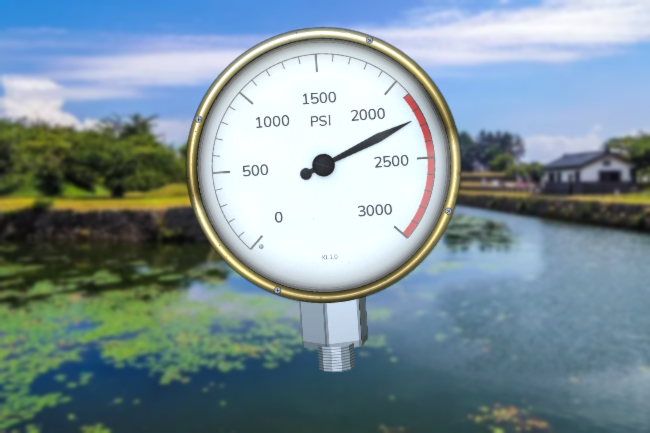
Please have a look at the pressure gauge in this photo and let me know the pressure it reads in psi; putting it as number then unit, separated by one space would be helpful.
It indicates 2250 psi
